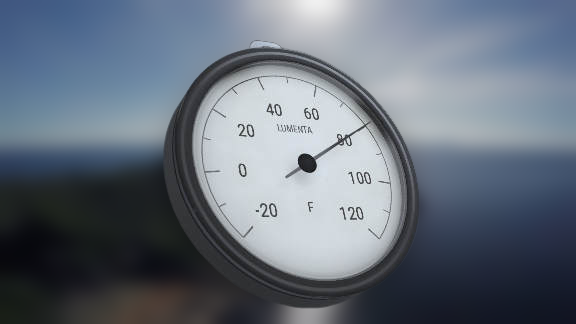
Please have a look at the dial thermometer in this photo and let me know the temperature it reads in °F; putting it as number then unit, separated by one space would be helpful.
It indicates 80 °F
